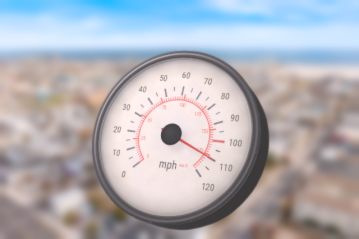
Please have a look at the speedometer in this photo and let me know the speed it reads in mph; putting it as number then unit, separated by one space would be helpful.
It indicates 110 mph
